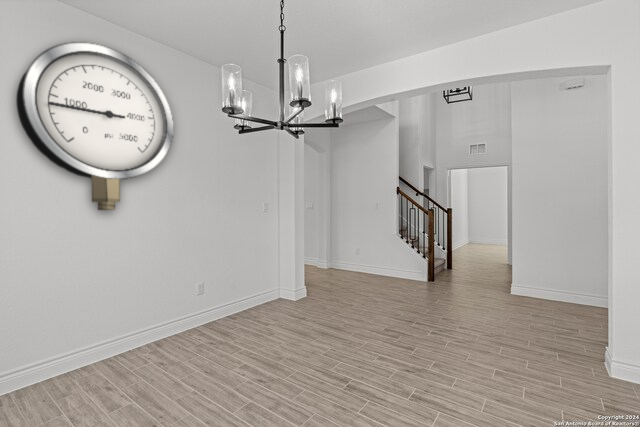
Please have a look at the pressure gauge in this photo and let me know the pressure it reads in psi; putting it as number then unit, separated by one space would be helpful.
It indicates 800 psi
